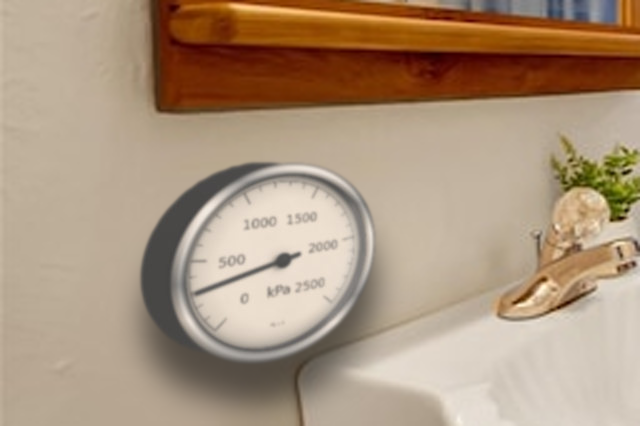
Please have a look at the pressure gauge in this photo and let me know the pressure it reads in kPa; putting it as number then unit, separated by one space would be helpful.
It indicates 300 kPa
